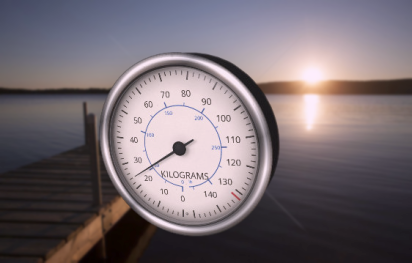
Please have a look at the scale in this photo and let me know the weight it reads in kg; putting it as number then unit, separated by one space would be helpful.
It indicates 24 kg
